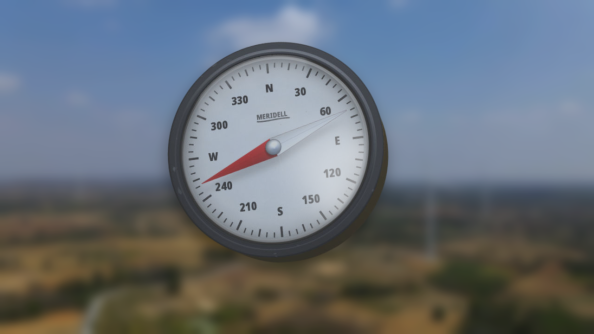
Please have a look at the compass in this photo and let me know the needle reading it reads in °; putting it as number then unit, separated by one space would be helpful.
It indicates 250 °
